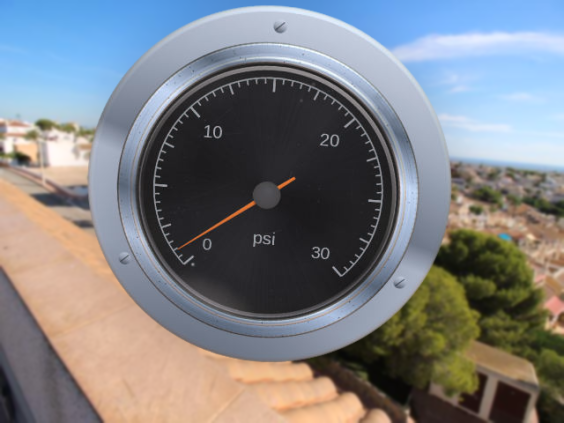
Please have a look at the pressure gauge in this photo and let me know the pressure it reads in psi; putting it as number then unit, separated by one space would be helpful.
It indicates 1 psi
